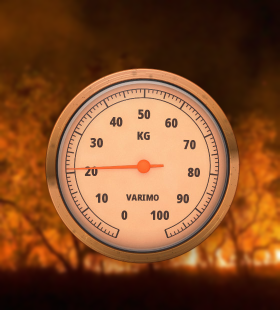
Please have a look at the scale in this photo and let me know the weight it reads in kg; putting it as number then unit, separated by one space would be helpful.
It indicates 21 kg
